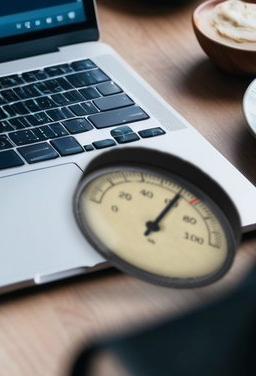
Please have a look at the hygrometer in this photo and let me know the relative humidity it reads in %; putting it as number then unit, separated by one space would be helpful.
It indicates 60 %
